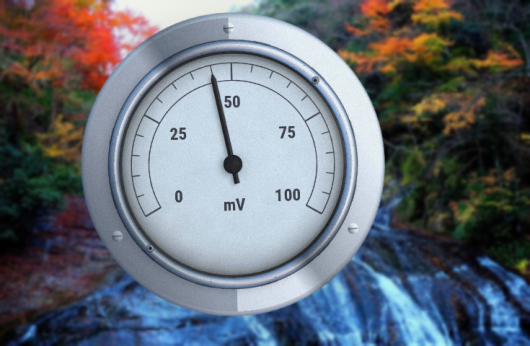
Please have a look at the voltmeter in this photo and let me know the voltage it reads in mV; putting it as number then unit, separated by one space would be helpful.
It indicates 45 mV
